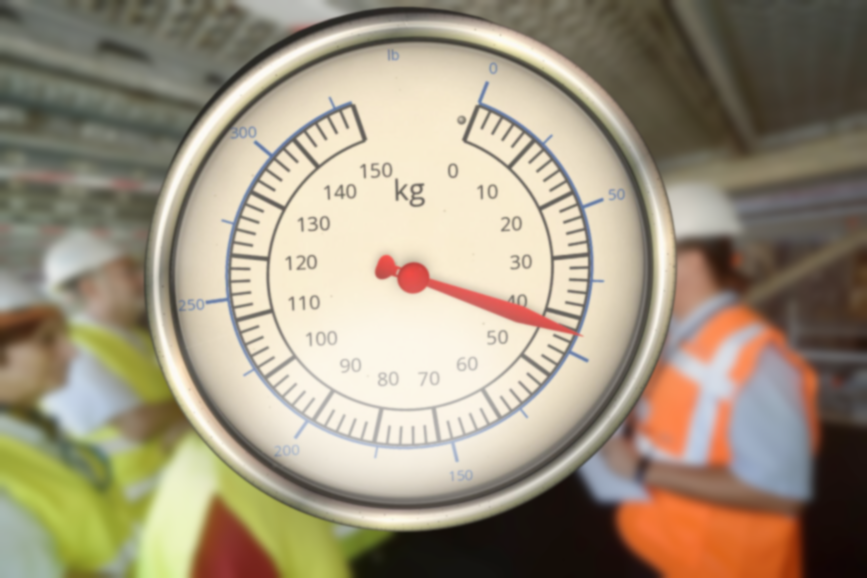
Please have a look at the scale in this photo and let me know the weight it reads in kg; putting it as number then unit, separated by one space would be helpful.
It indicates 42 kg
